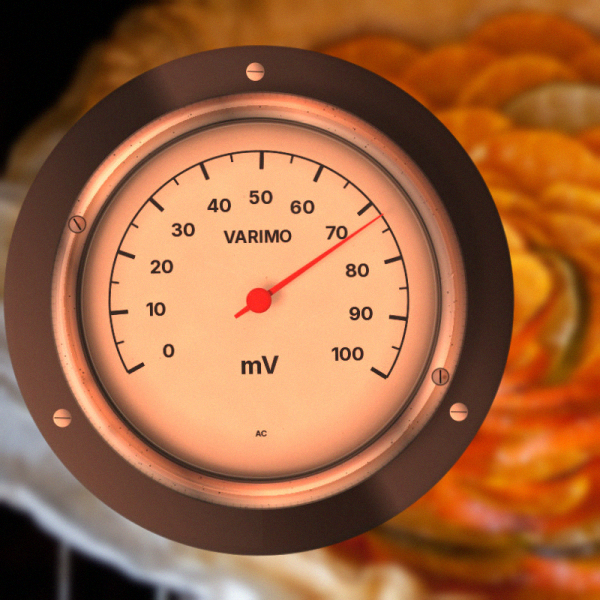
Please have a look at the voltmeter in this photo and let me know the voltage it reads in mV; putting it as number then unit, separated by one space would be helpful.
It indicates 72.5 mV
